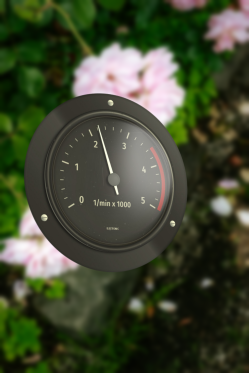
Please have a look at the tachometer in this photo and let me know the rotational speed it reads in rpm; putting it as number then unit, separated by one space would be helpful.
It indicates 2200 rpm
